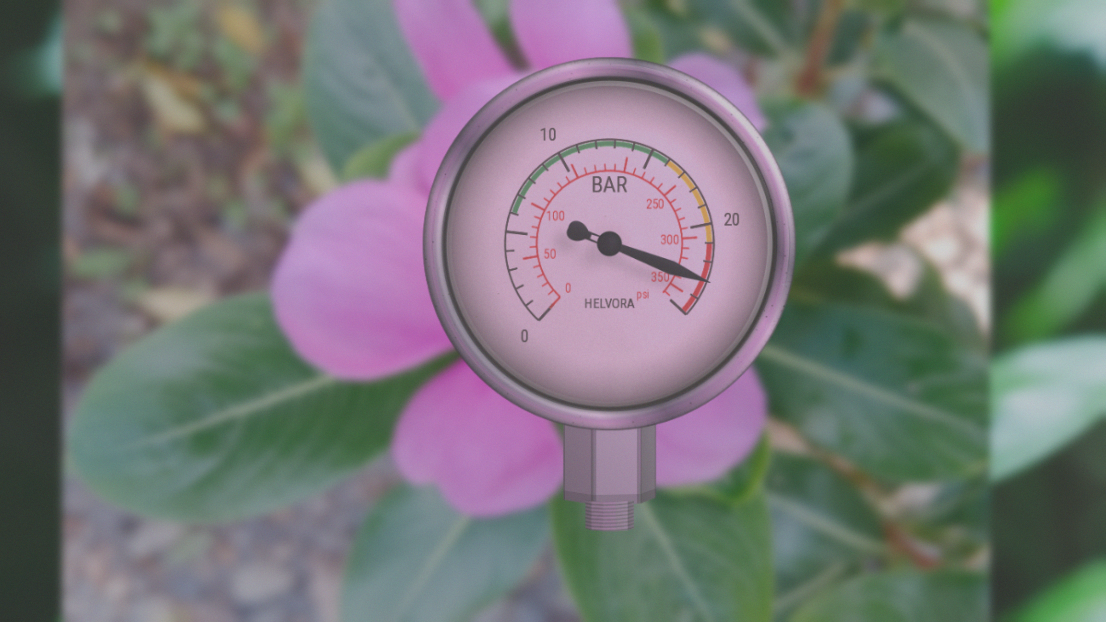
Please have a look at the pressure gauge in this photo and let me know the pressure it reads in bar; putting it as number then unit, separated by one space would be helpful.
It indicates 23 bar
